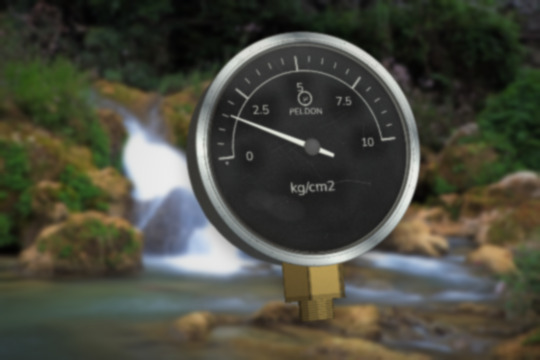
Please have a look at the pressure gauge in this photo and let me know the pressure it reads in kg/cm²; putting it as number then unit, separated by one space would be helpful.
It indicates 1.5 kg/cm²
